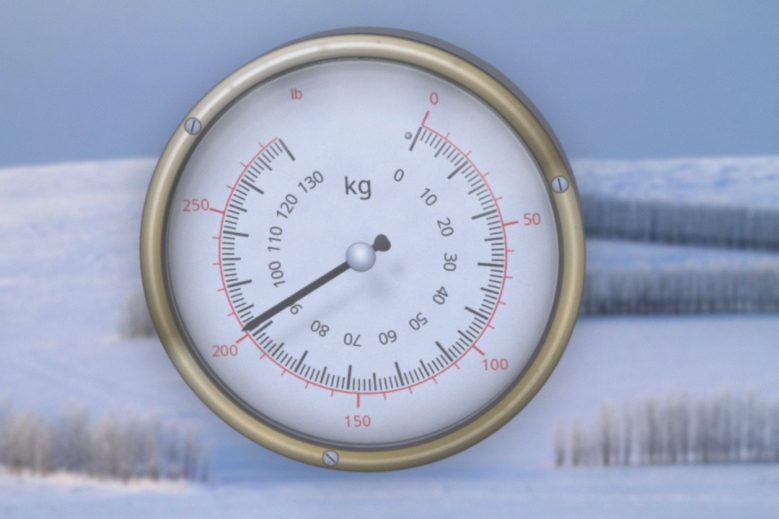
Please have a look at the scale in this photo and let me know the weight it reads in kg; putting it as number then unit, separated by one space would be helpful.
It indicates 92 kg
